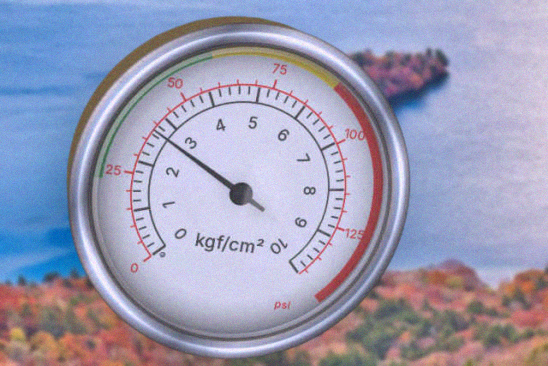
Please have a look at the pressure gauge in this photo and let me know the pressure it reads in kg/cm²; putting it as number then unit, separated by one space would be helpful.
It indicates 2.7 kg/cm²
